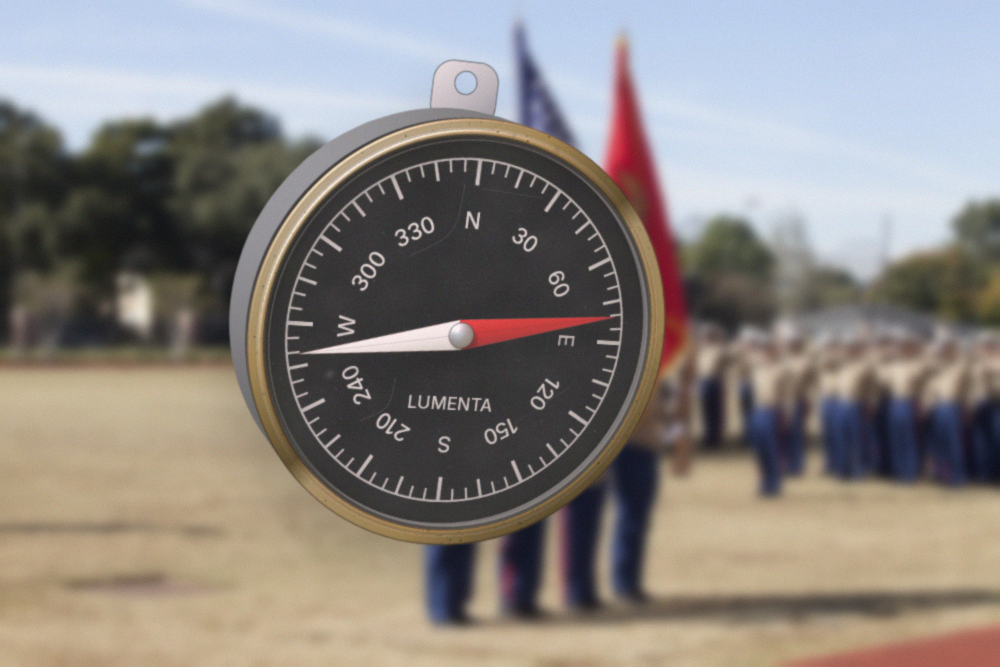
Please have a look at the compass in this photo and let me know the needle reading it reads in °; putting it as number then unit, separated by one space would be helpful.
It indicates 80 °
